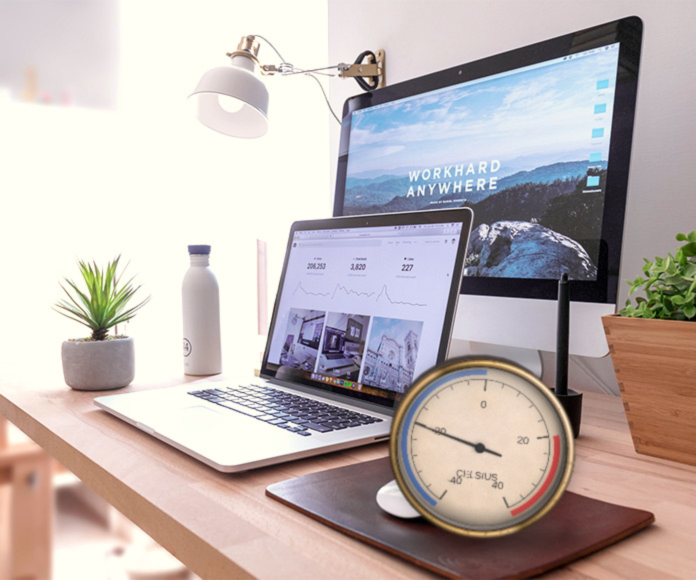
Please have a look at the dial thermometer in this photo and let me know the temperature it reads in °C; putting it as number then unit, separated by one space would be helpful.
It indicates -20 °C
